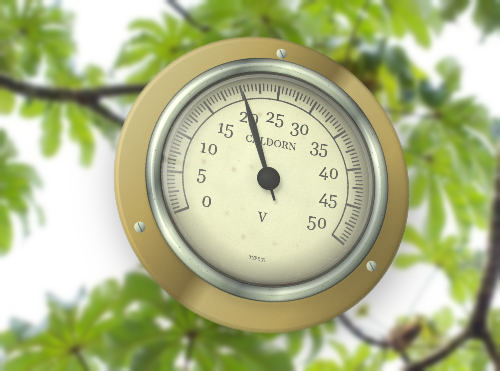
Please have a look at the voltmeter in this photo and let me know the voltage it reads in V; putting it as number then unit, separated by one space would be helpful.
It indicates 20 V
